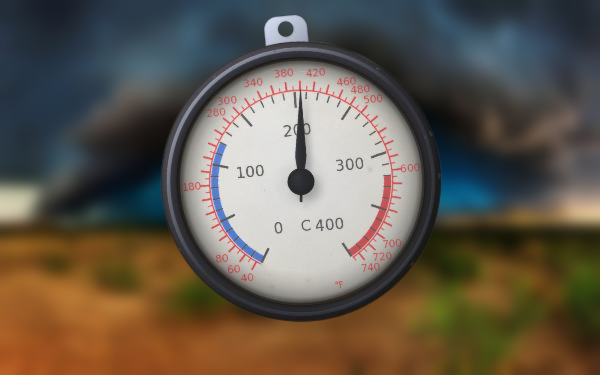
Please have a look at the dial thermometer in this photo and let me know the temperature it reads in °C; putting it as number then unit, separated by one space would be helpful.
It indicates 205 °C
